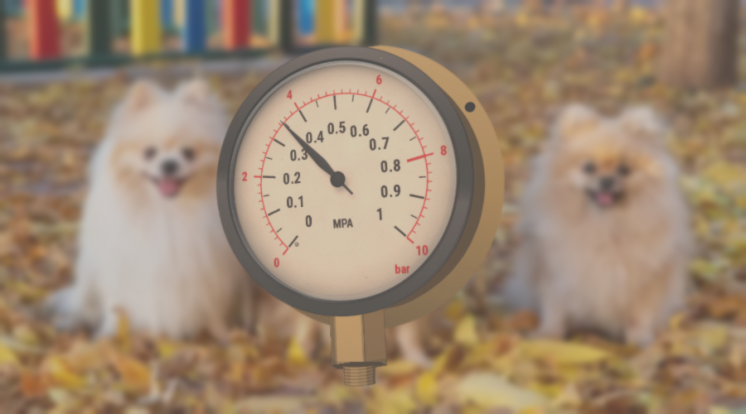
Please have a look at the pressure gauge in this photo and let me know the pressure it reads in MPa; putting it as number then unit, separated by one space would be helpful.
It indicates 0.35 MPa
